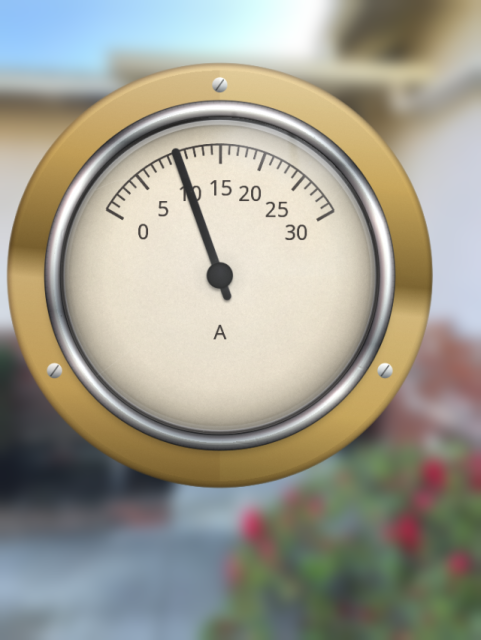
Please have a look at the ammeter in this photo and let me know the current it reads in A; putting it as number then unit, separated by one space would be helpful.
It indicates 10 A
